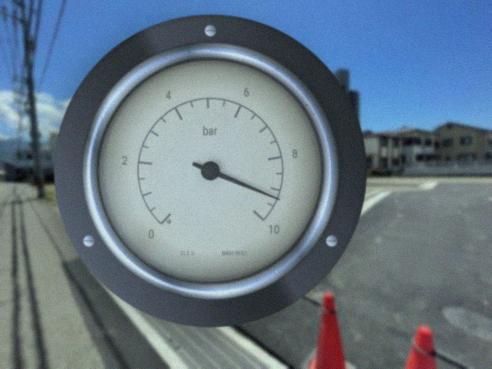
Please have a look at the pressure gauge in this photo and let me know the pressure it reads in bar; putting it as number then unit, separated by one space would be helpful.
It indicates 9.25 bar
